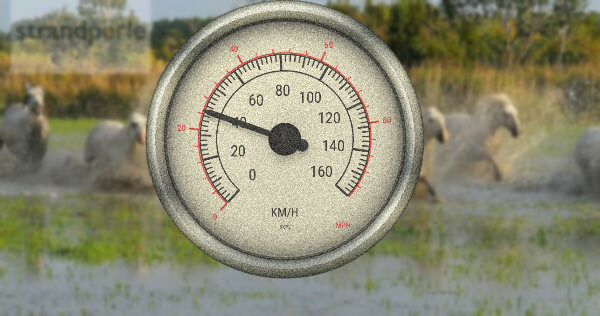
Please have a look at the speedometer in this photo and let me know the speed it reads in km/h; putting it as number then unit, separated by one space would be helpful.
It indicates 40 km/h
